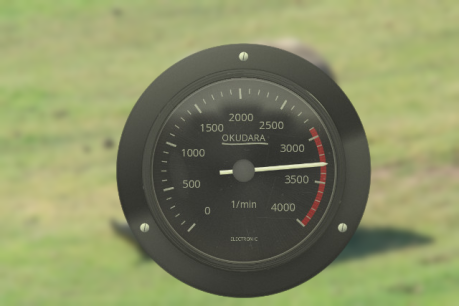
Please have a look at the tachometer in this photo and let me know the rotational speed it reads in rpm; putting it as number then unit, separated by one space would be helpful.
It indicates 3300 rpm
